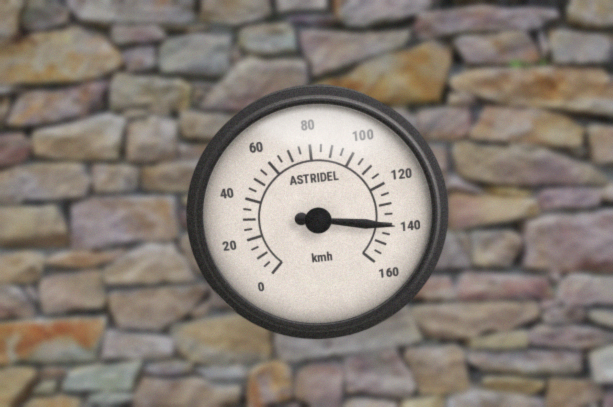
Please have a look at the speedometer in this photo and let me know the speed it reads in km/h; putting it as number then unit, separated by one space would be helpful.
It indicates 140 km/h
